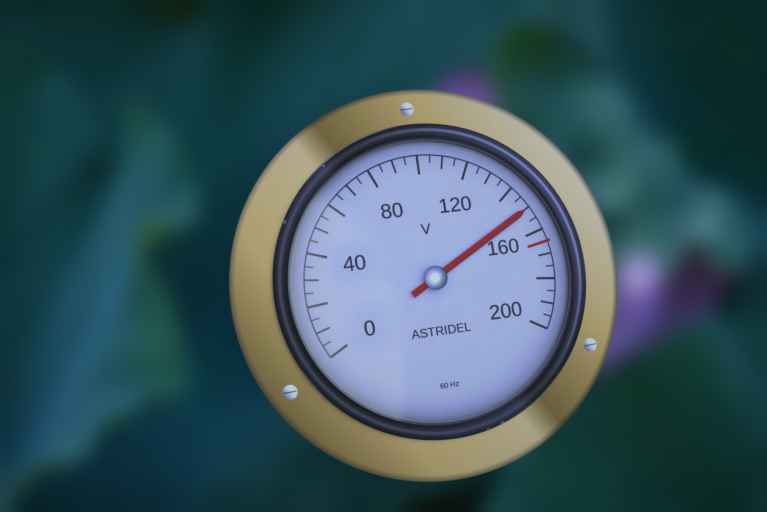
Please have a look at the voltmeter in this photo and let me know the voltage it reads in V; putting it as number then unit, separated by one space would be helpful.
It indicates 150 V
